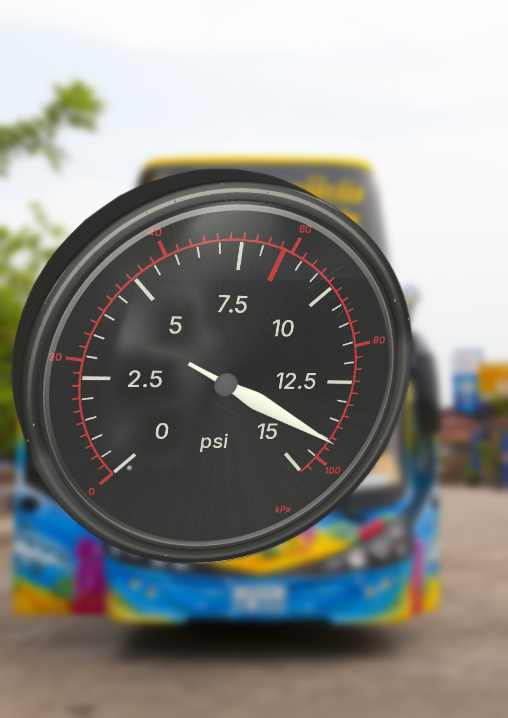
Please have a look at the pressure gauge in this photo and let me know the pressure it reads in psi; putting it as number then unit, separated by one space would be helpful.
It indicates 14 psi
